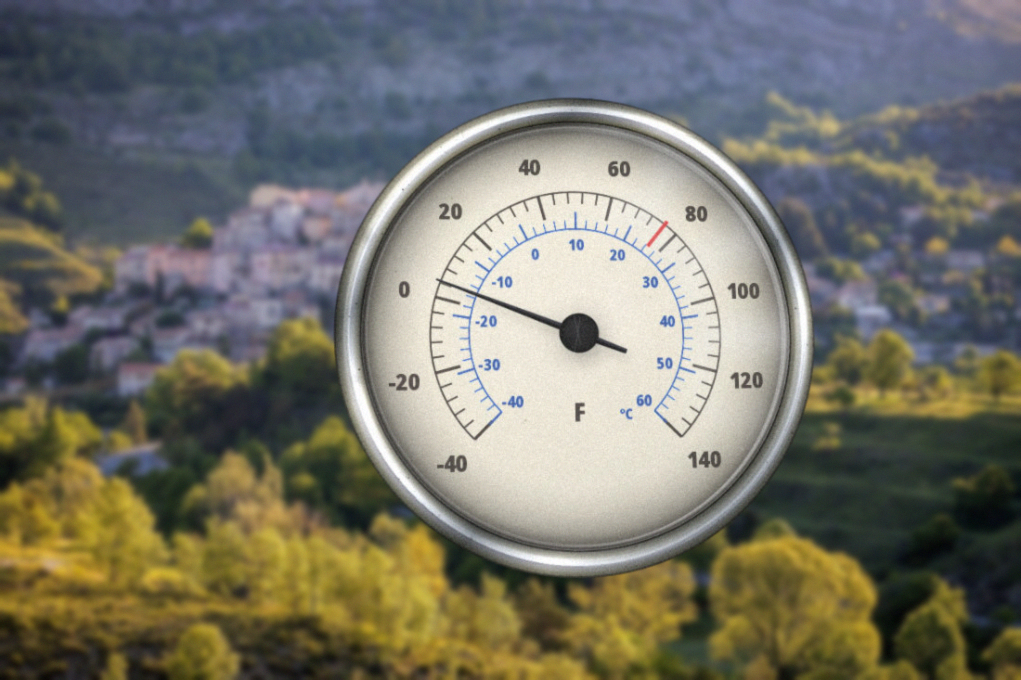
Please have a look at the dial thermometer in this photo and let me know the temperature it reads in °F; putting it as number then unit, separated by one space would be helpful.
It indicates 4 °F
